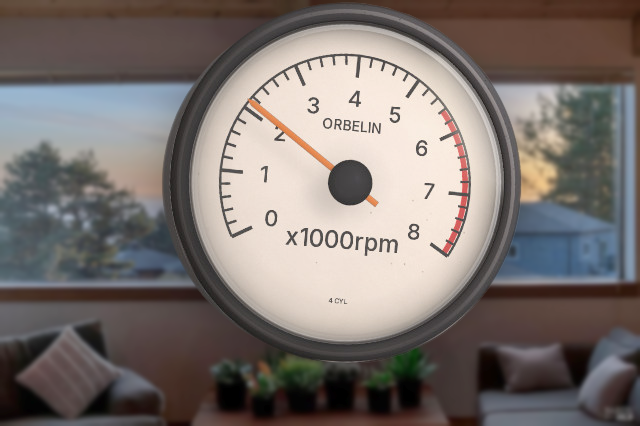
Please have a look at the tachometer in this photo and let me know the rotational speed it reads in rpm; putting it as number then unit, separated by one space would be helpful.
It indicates 2100 rpm
